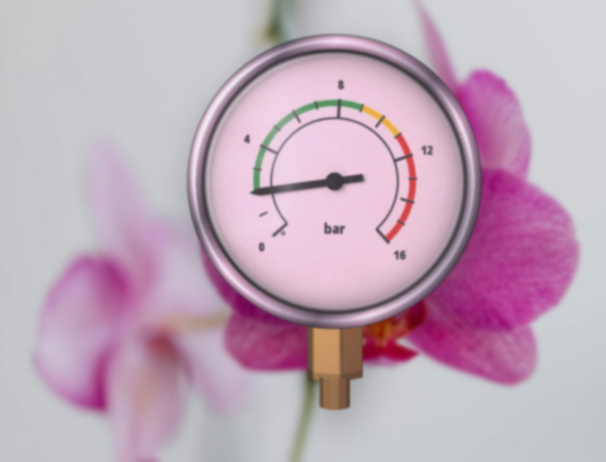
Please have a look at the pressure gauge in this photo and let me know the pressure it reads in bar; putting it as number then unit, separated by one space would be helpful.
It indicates 2 bar
